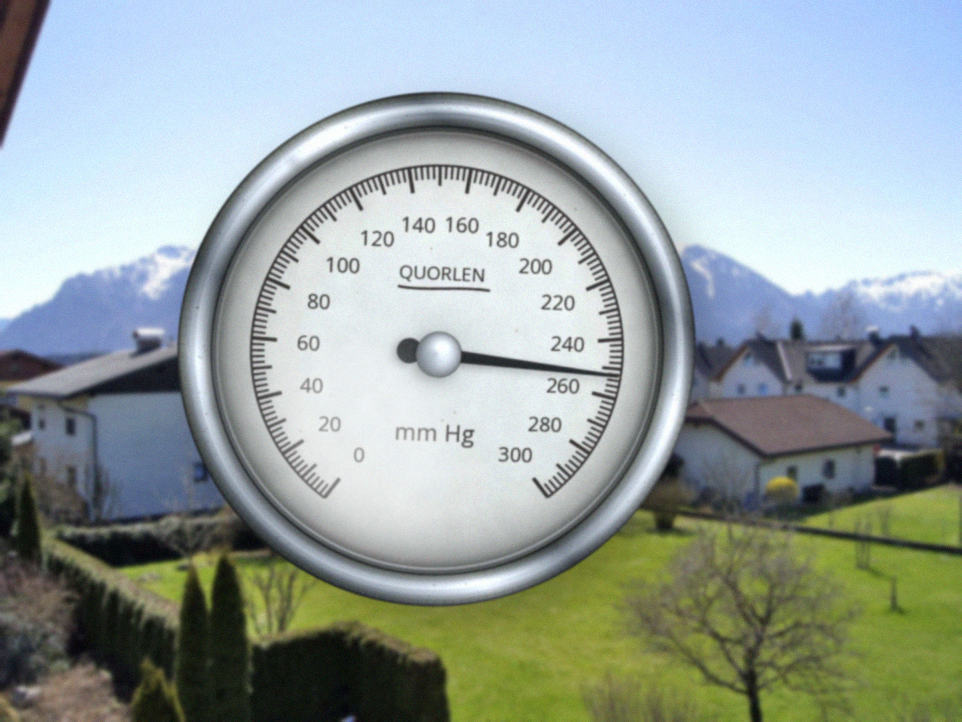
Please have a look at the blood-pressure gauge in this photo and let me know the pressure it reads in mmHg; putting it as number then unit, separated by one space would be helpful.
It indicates 252 mmHg
